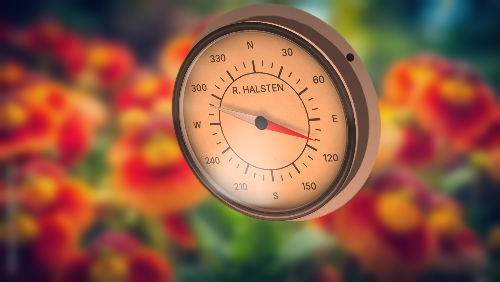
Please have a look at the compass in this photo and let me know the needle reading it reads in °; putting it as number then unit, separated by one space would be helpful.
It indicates 110 °
